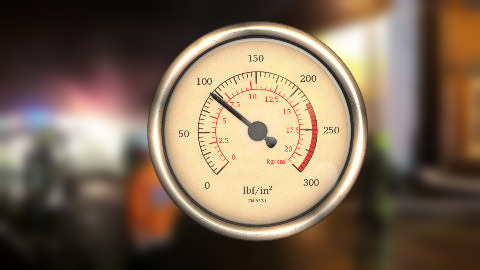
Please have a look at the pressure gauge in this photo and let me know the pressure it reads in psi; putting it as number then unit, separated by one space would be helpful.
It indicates 95 psi
